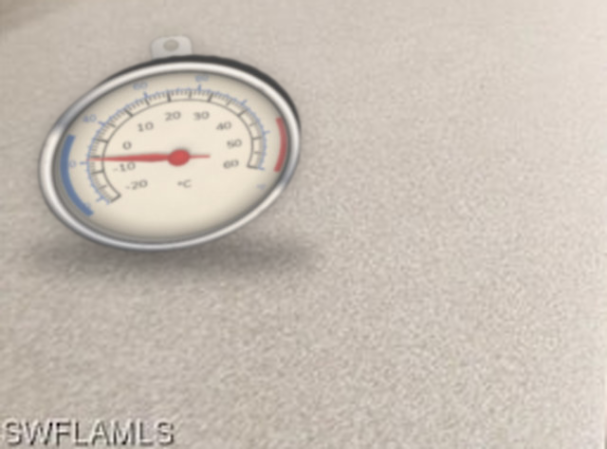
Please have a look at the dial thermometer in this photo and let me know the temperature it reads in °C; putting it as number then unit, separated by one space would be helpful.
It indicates -5 °C
